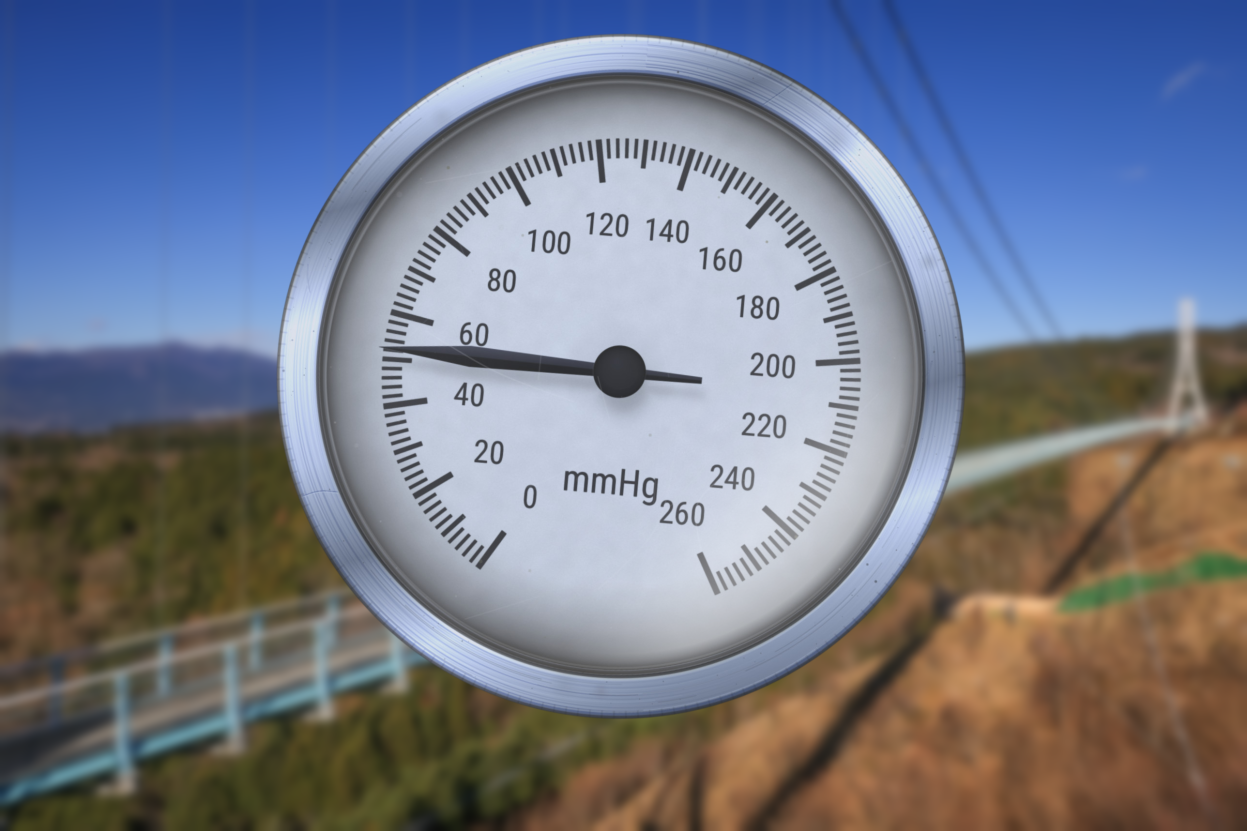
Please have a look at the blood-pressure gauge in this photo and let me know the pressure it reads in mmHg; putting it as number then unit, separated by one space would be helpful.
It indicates 52 mmHg
